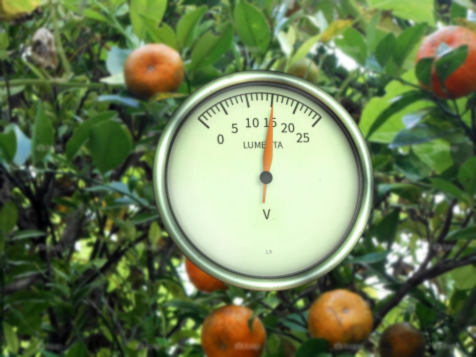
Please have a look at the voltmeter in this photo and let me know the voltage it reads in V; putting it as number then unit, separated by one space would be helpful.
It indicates 15 V
